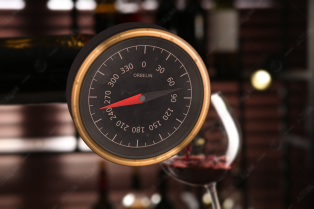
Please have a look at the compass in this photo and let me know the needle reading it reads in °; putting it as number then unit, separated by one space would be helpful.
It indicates 255 °
